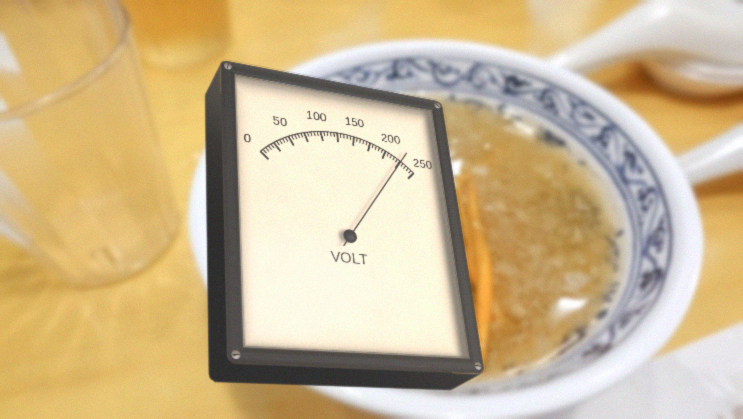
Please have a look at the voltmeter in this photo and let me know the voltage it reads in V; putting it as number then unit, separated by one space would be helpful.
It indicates 225 V
